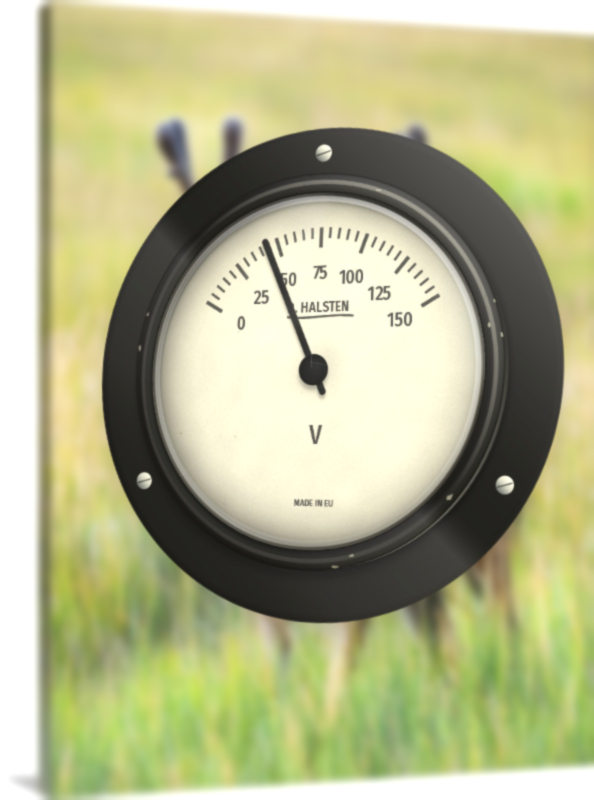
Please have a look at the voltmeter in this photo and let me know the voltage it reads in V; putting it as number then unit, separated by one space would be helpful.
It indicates 45 V
